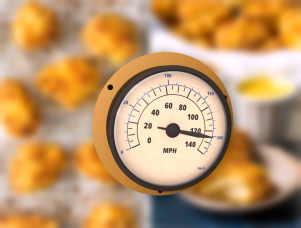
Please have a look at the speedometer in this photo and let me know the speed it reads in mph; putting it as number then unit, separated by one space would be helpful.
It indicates 125 mph
